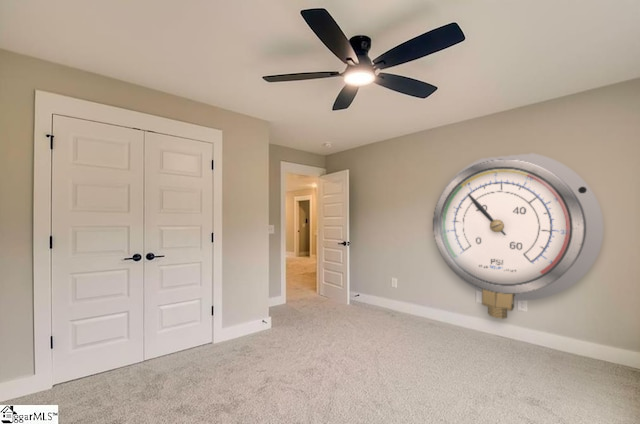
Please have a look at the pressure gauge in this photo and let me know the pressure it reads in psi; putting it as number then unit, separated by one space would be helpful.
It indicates 20 psi
